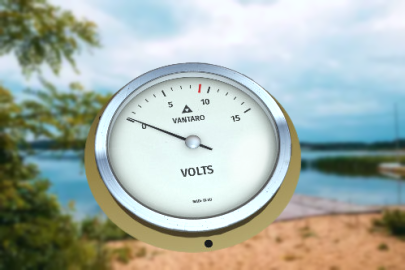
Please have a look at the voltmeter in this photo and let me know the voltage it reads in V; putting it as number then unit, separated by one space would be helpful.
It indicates 0 V
